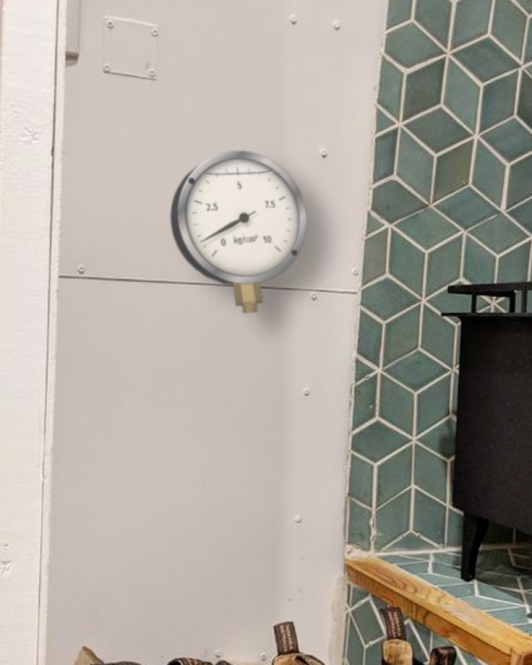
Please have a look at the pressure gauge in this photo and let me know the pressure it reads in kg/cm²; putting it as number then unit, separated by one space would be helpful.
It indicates 0.75 kg/cm²
